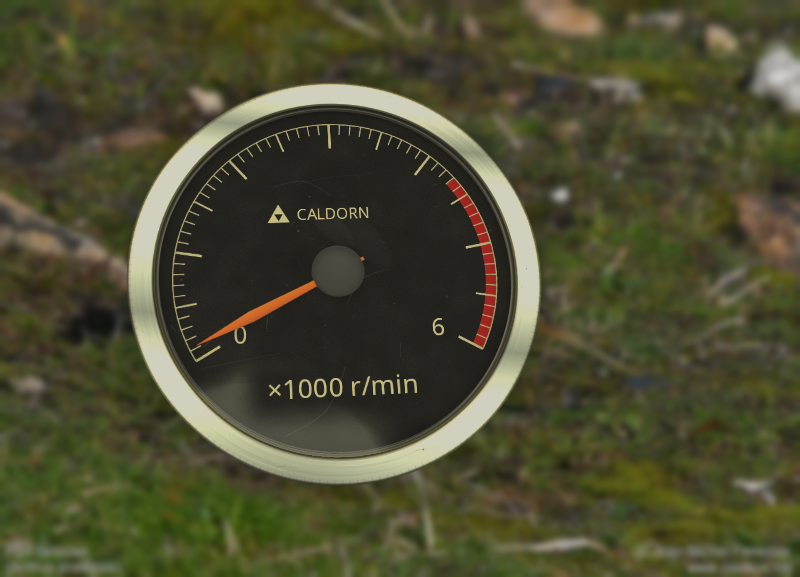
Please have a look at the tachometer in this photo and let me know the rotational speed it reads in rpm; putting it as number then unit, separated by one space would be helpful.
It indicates 100 rpm
